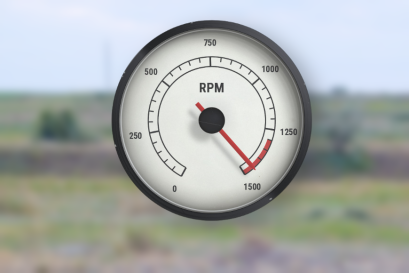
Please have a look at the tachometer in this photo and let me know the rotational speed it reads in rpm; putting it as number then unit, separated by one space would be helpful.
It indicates 1450 rpm
